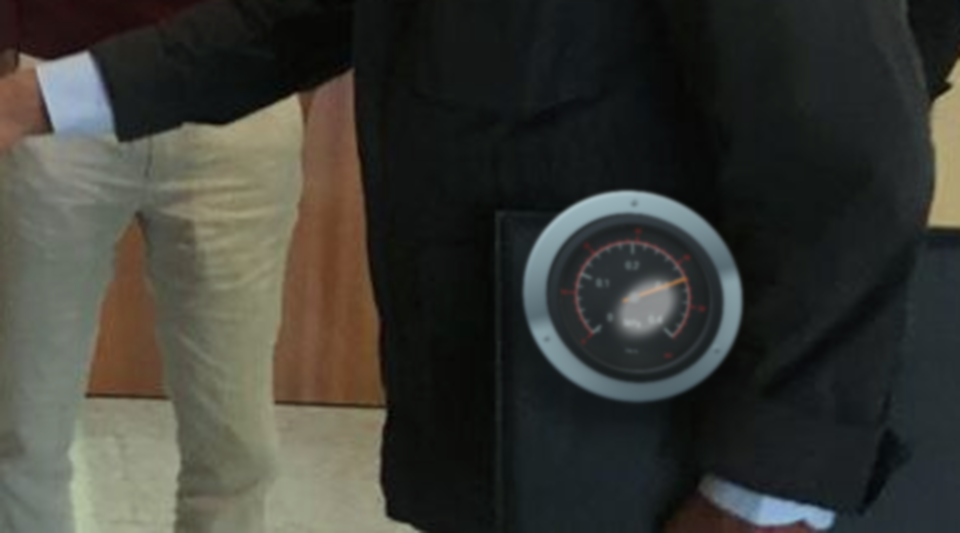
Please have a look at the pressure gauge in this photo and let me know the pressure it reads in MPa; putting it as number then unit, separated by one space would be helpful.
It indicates 0.3 MPa
